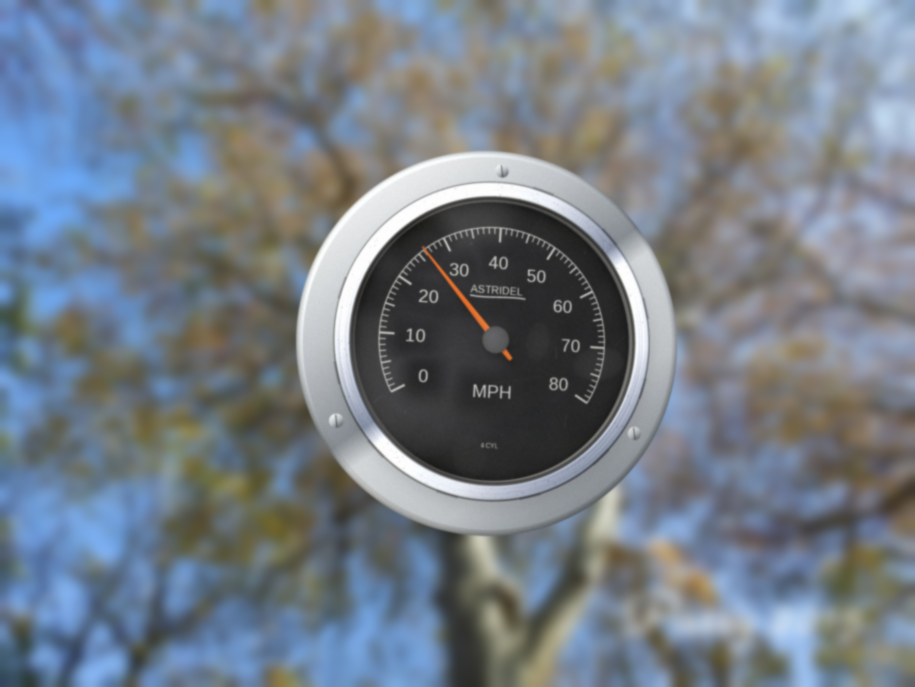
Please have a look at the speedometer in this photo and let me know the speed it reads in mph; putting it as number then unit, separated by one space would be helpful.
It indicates 26 mph
